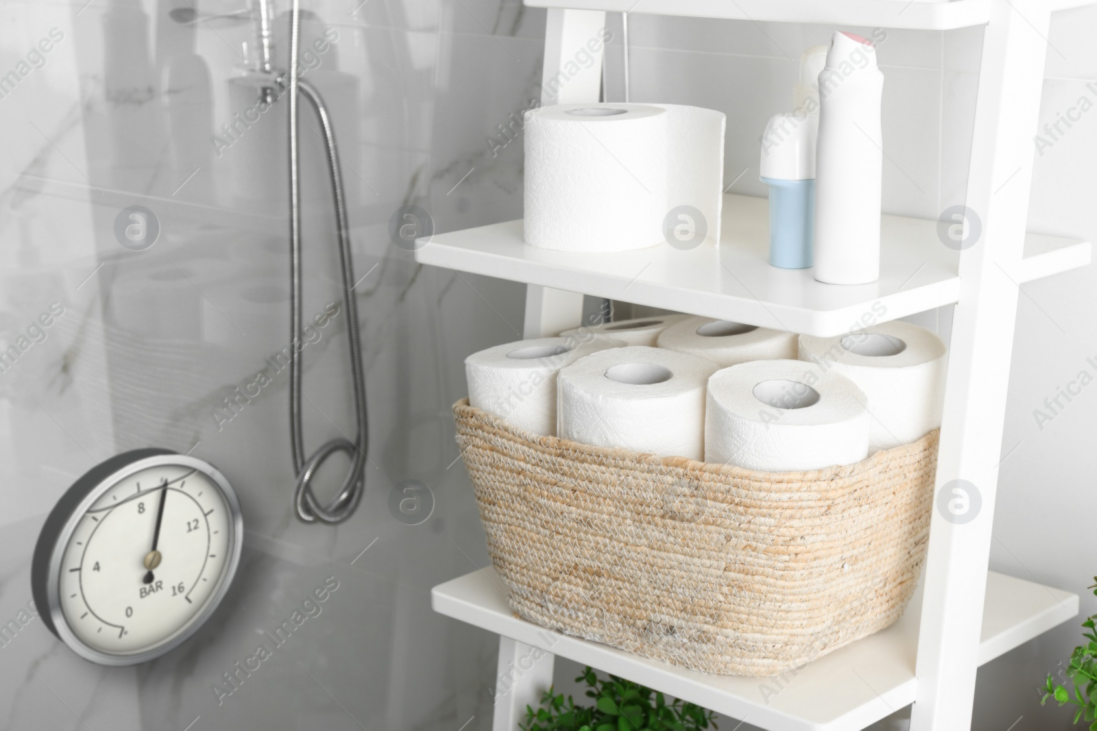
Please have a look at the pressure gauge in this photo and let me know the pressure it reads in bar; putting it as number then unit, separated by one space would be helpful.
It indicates 9 bar
